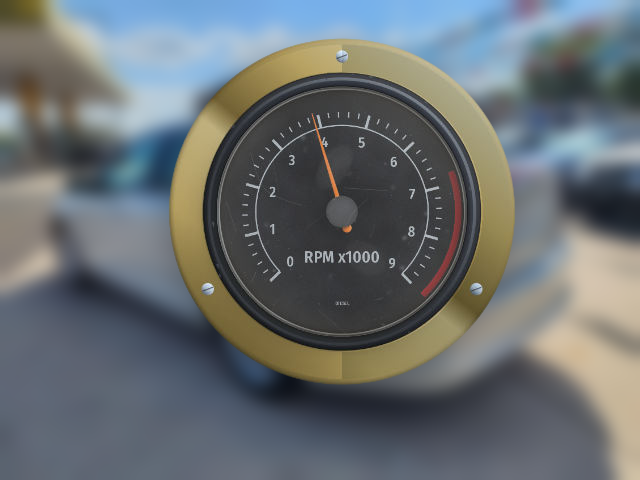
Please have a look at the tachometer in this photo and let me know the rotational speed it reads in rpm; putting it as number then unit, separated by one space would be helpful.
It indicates 3900 rpm
